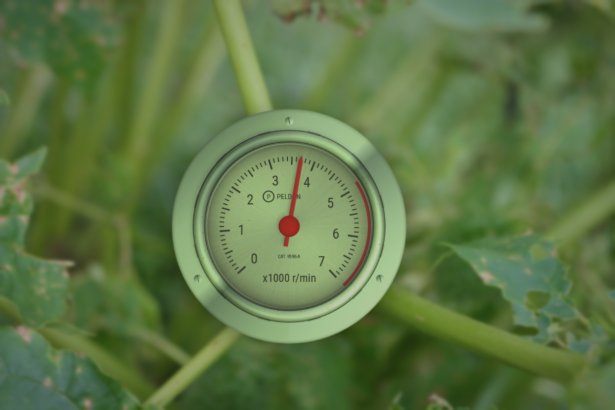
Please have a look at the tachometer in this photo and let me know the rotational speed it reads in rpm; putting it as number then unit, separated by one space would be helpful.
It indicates 3700 rpm
